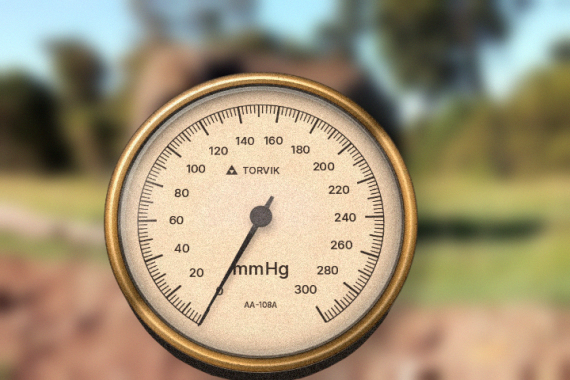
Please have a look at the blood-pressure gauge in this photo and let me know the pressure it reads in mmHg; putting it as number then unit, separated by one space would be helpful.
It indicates 0 mmHg
